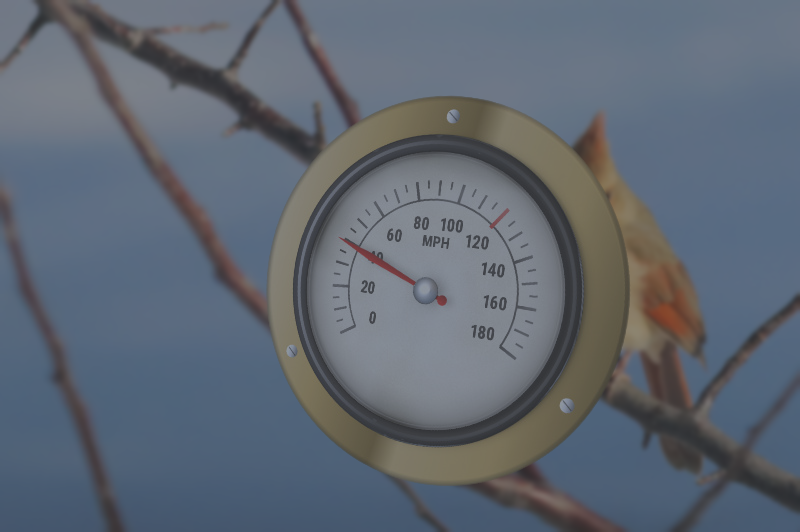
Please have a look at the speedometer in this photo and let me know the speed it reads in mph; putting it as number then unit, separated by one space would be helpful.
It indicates 40 mph
